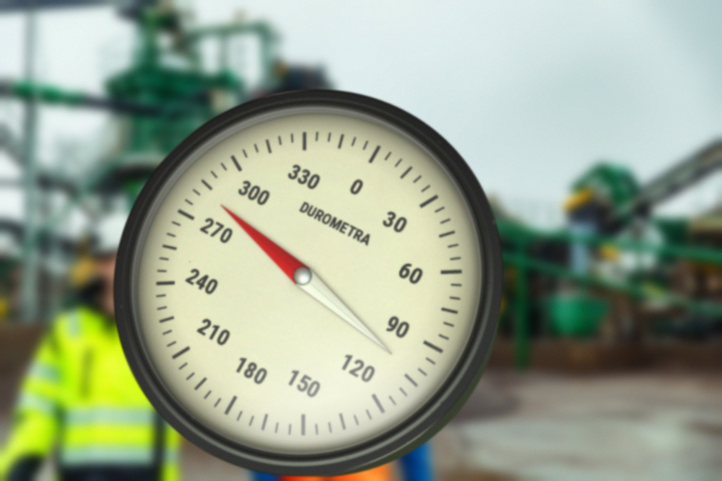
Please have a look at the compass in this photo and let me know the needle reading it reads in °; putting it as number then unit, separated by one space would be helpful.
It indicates 282.5 °
